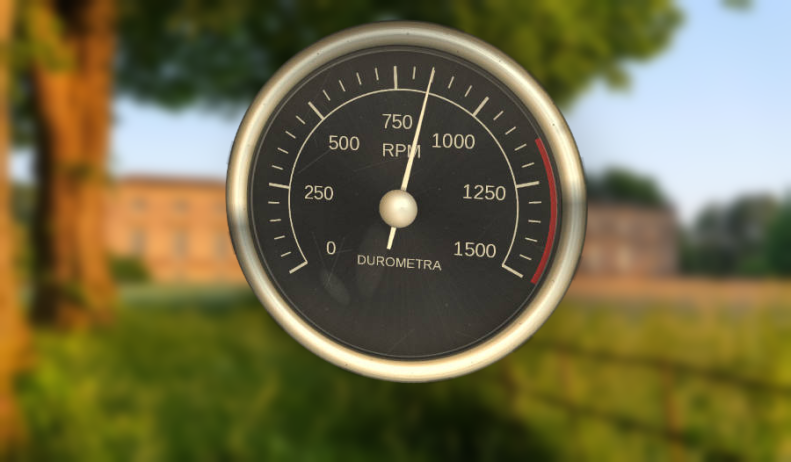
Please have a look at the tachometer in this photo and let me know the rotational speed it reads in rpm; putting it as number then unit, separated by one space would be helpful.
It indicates 850 rpm
